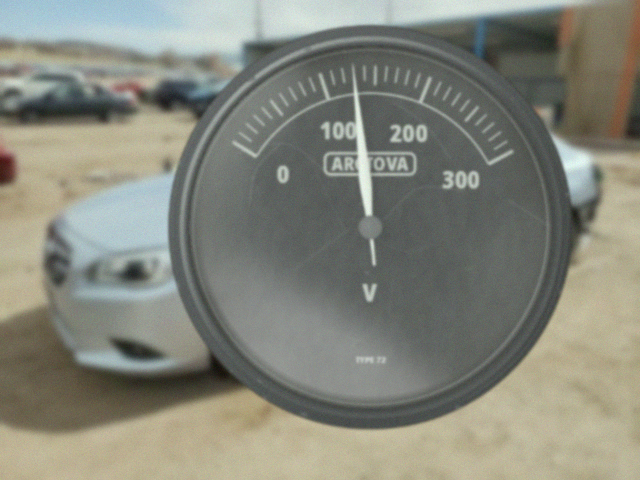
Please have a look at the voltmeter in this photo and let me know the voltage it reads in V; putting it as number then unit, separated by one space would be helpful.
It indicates 130 V
